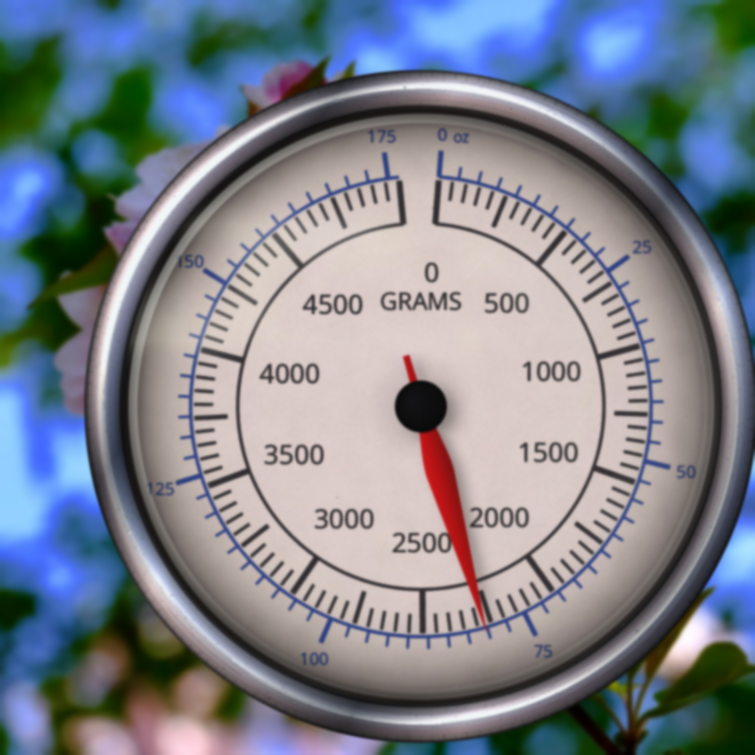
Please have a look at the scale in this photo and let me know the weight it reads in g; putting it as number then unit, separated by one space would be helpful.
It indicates 2275 g
